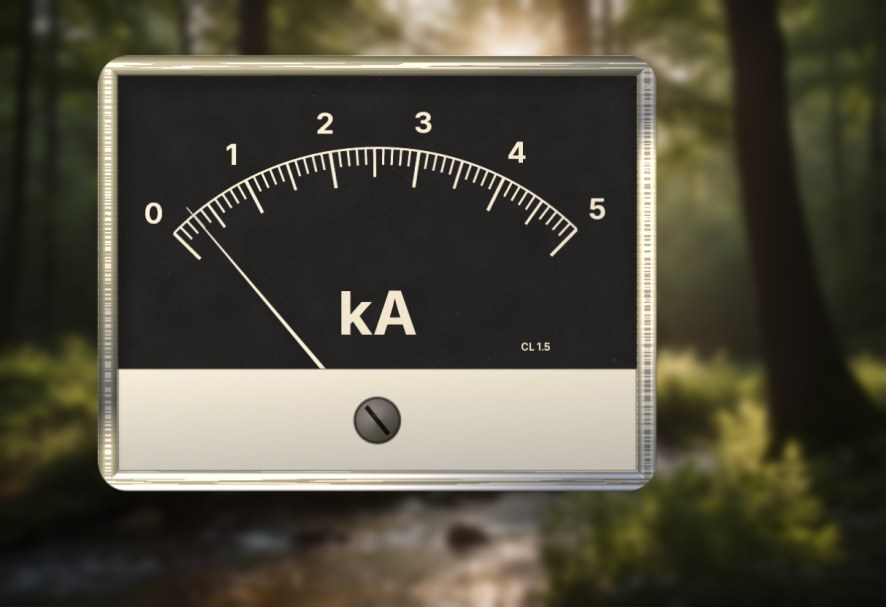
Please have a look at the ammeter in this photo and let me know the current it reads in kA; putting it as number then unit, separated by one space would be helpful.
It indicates 0.3 kA
